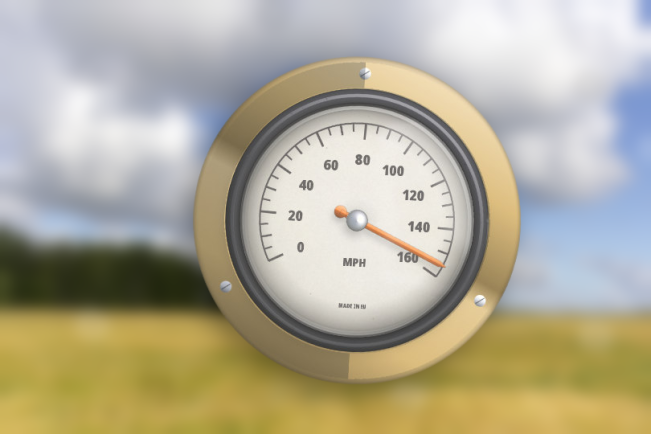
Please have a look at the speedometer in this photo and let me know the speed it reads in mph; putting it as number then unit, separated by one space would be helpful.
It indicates 155 mph
